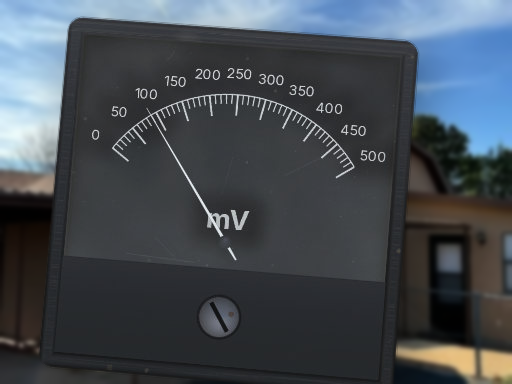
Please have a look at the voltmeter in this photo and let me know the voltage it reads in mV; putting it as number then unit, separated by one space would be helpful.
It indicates 90 mV
